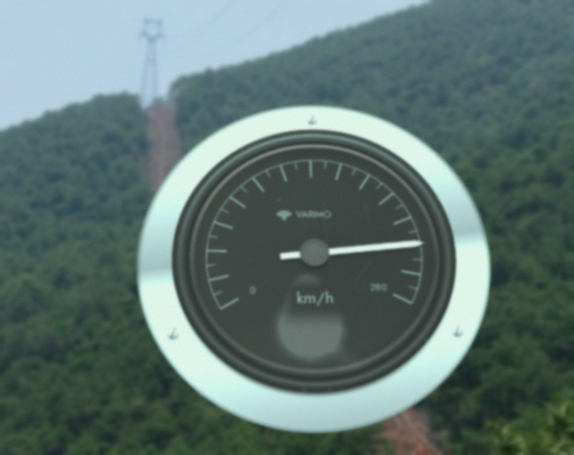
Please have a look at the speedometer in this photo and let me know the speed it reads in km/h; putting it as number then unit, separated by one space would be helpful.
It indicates 240 km/h
